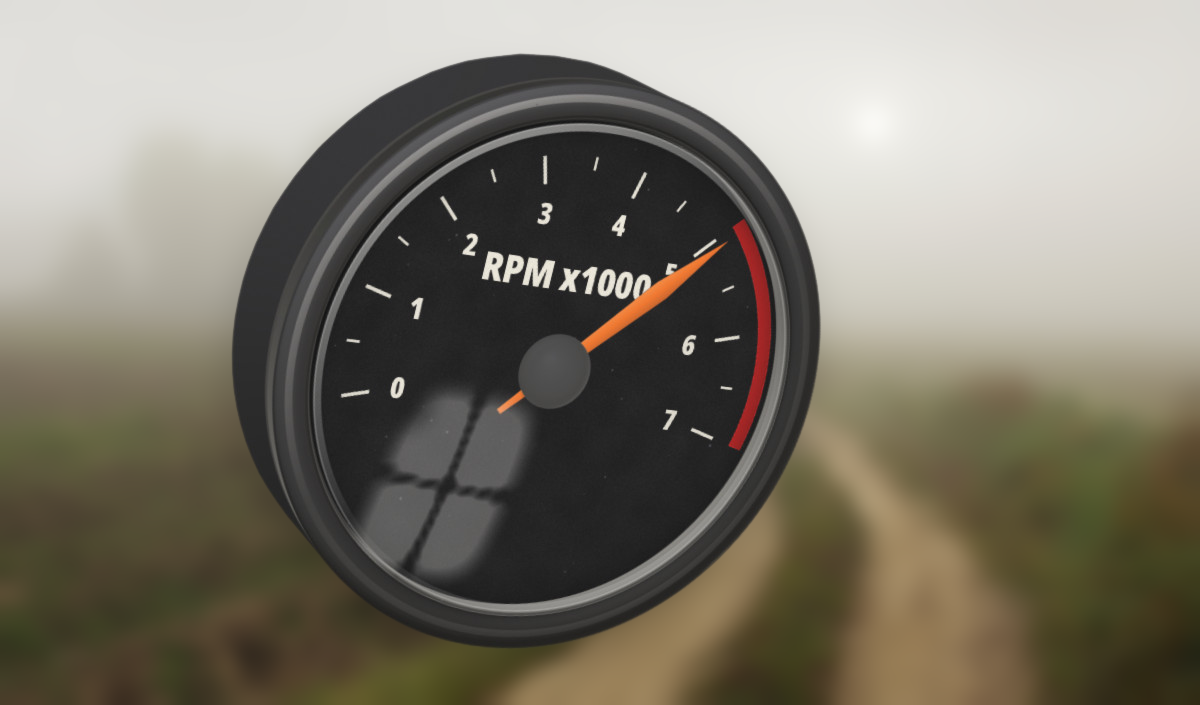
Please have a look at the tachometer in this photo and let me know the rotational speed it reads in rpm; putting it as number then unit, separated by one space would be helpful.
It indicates 5000 rpm
